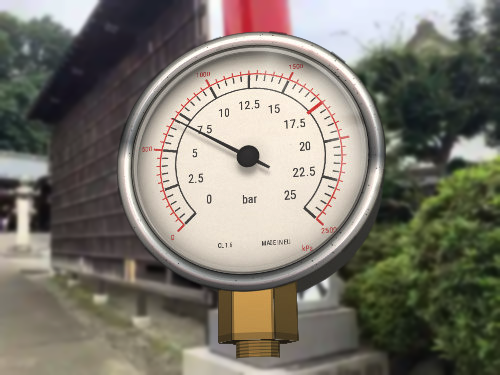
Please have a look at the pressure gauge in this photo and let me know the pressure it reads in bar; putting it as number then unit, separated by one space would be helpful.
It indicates 7 bar
